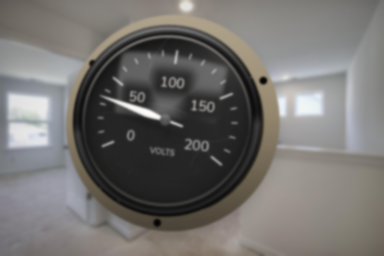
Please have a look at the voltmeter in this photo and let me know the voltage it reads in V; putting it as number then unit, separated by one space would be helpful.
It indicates 35 V
